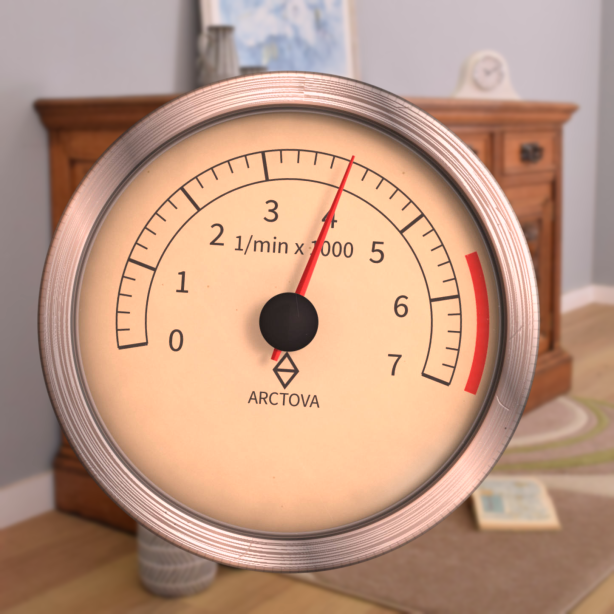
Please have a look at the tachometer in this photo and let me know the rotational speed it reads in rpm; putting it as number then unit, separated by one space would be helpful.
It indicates 4000 rpm
